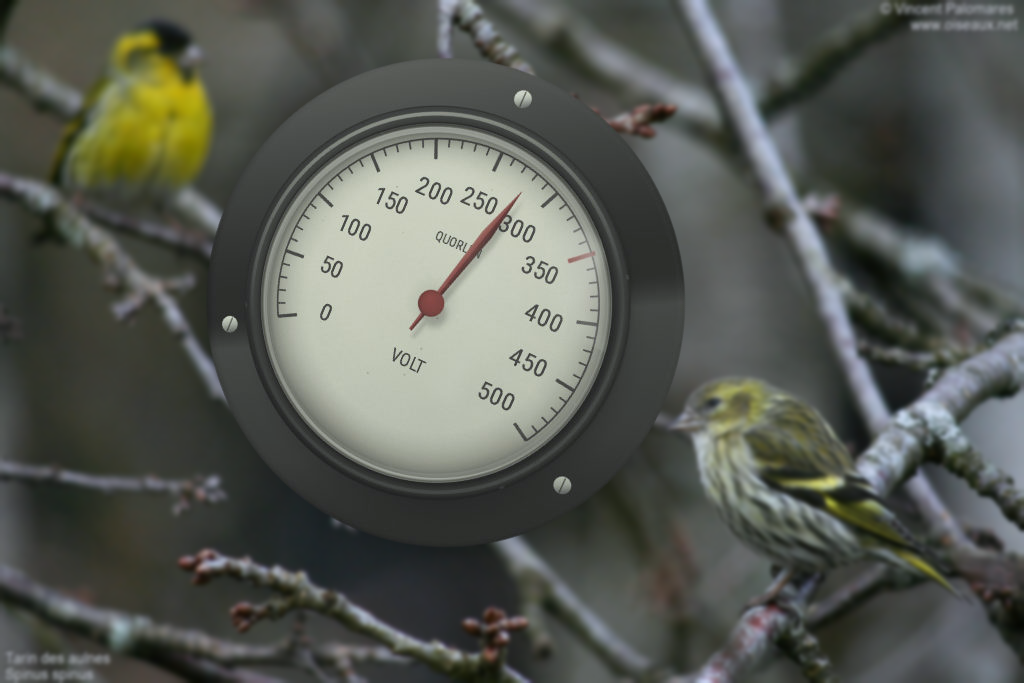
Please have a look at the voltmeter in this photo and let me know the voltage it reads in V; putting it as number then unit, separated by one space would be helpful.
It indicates 280 V
